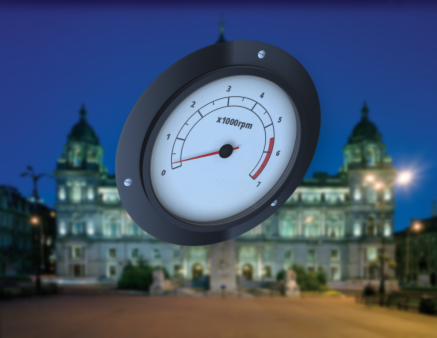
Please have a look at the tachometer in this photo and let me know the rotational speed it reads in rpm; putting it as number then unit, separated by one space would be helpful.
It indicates 250 rpm
